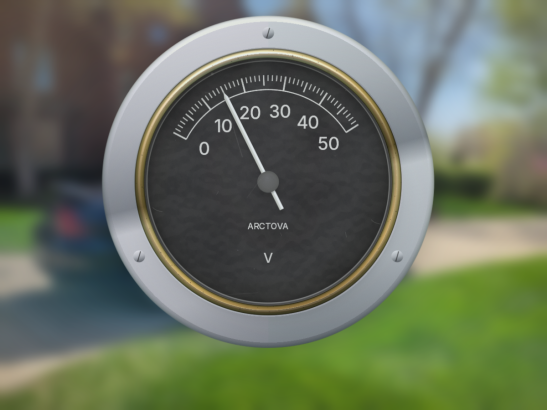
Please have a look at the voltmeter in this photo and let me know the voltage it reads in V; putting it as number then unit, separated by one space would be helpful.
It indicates 15 V
